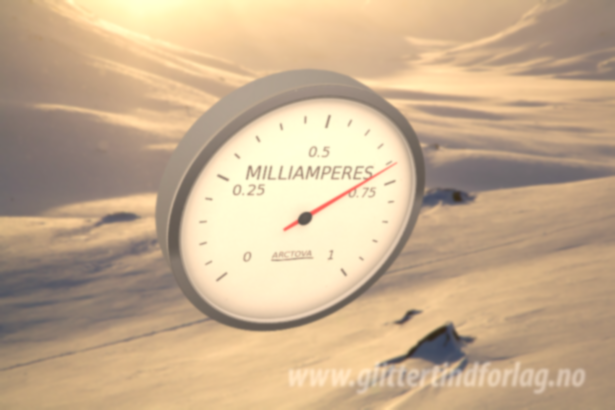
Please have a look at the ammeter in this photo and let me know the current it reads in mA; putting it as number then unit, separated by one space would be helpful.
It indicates 0.7 mA
